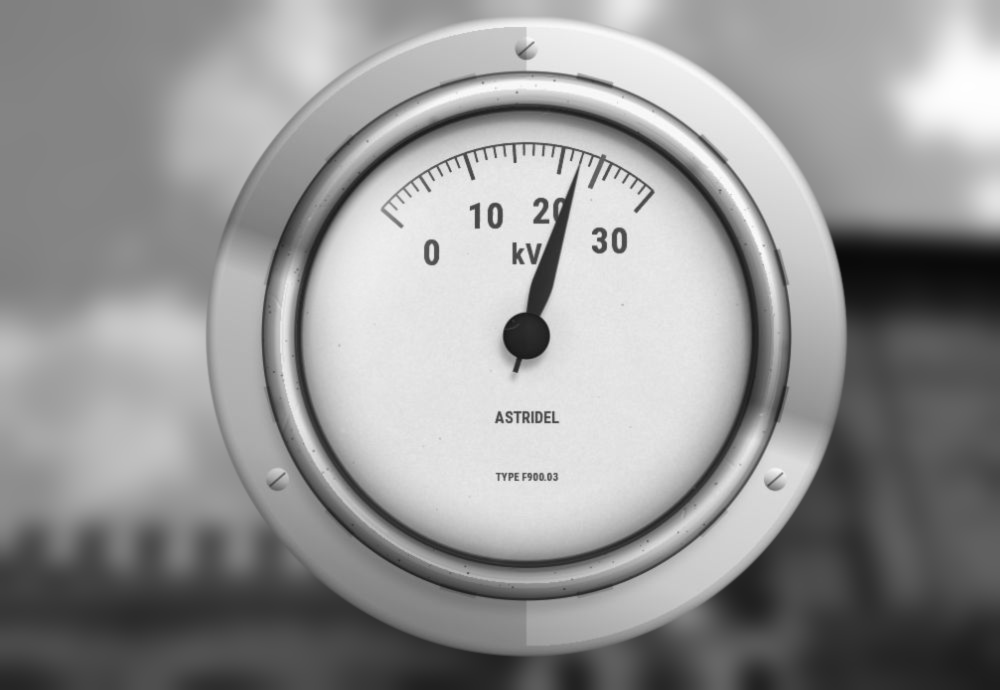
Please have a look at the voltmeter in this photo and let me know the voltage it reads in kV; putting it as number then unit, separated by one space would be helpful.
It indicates 22 kV
